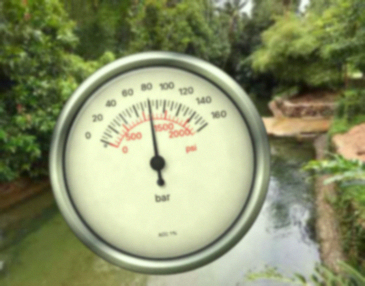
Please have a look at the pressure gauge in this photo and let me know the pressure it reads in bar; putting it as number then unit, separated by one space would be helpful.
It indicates 80 bar
